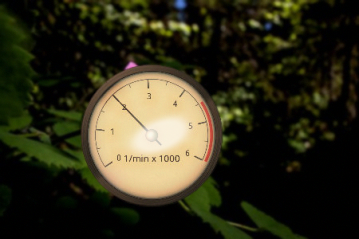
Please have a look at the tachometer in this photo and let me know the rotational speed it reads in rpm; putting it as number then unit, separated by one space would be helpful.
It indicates 2000 rpm
